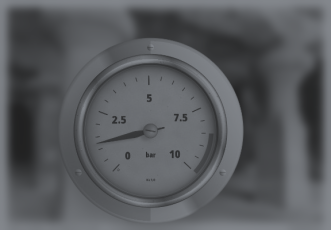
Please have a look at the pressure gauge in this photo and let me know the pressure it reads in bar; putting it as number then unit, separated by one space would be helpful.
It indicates 1.25 bar
